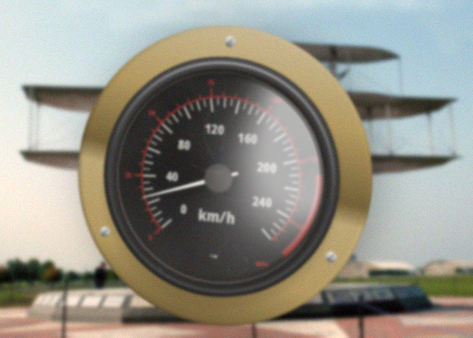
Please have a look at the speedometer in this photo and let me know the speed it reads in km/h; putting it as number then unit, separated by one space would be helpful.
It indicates 25 km/h
